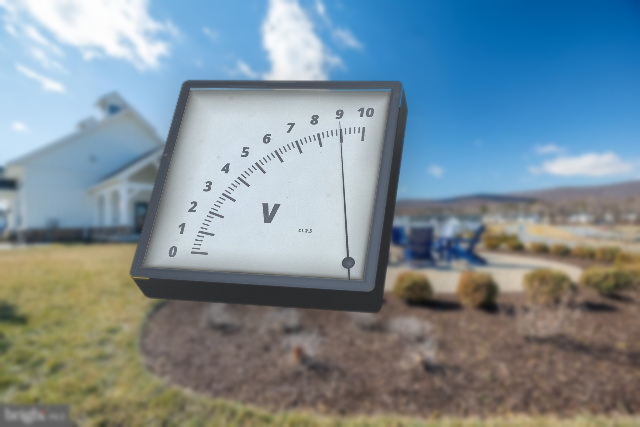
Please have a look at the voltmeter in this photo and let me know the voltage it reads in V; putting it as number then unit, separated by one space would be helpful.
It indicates 9 V
